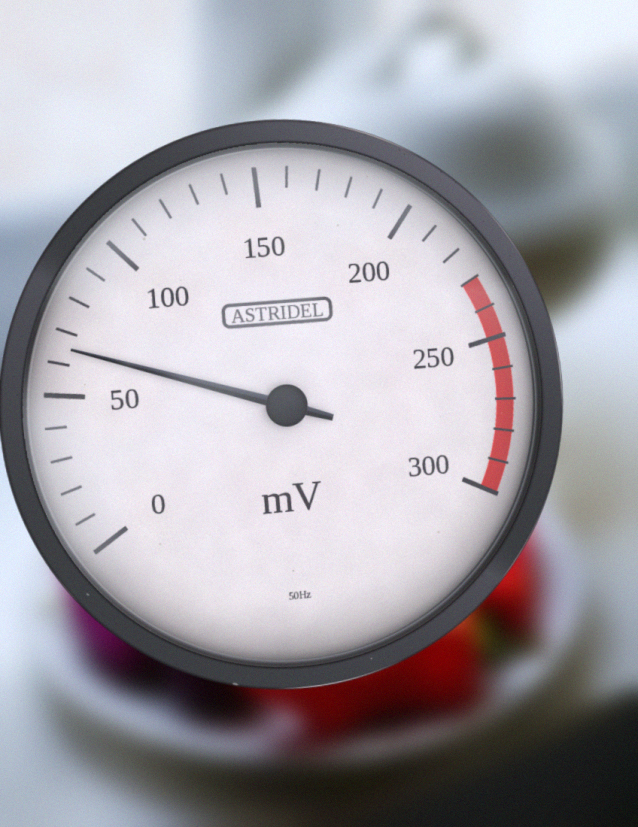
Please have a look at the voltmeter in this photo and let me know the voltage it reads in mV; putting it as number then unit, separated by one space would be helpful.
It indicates 65 mV
